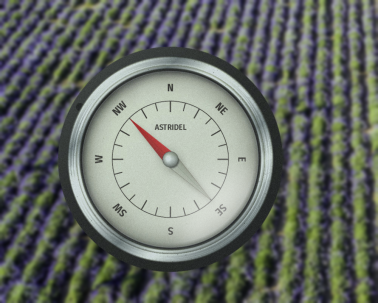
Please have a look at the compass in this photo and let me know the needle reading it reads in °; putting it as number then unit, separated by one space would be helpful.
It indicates 315 °
